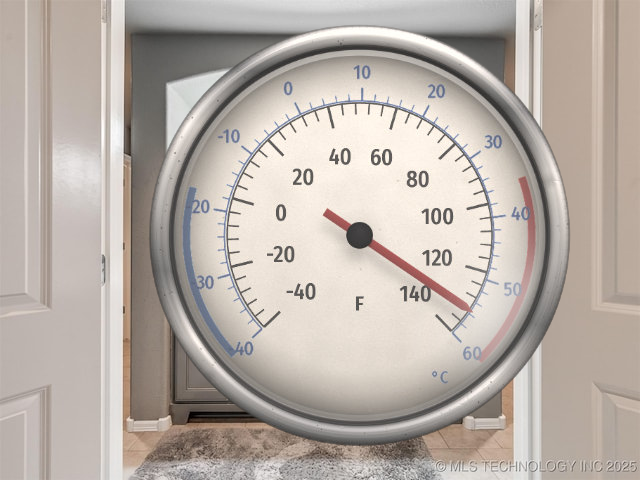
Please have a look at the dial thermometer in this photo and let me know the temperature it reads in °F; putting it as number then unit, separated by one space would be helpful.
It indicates 132 °F
